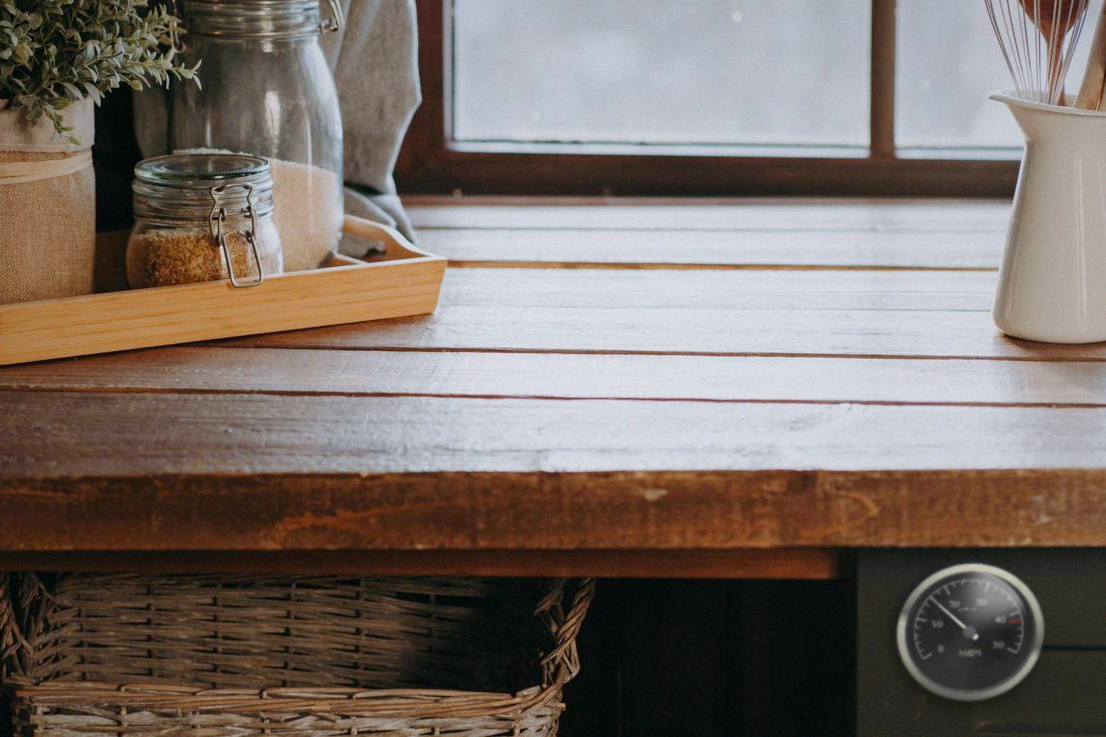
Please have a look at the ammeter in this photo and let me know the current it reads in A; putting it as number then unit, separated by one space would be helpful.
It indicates 16 A
